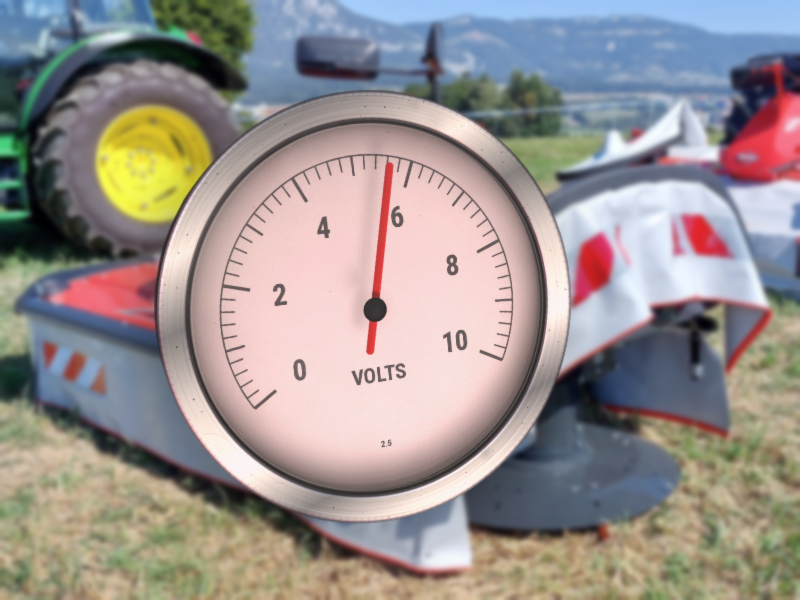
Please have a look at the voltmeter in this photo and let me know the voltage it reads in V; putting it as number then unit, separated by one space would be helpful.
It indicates 5.6 V
